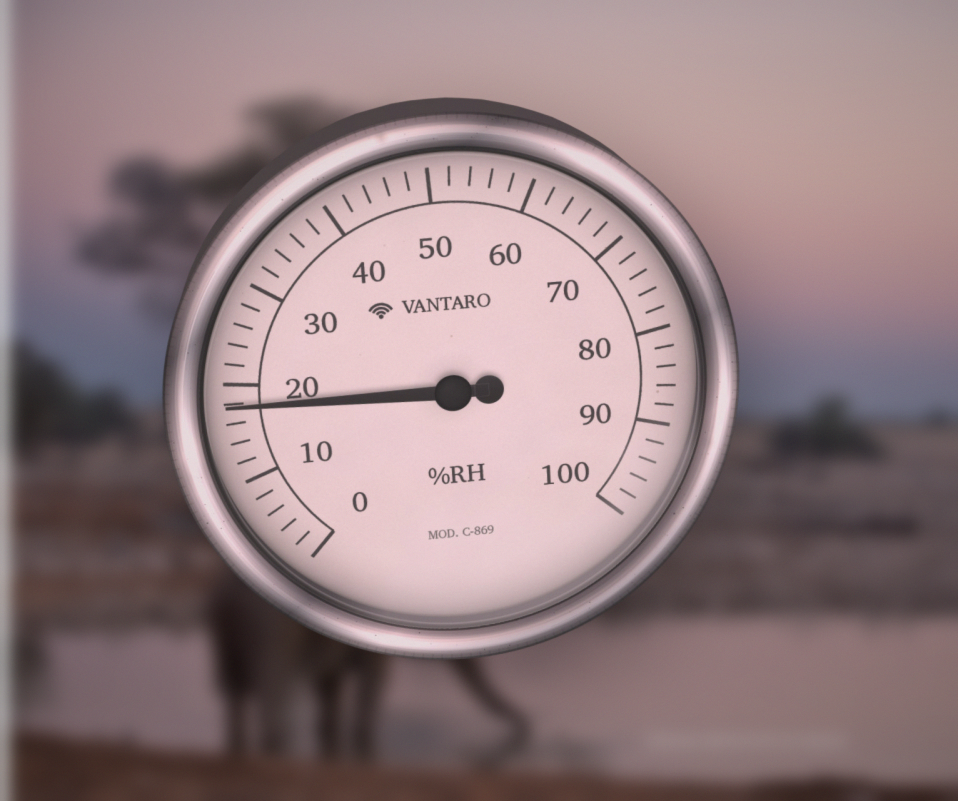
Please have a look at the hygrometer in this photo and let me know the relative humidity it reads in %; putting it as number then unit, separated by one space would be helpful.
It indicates 18 %
